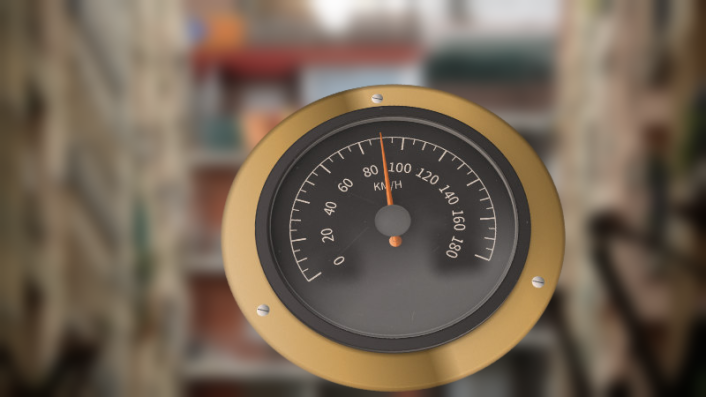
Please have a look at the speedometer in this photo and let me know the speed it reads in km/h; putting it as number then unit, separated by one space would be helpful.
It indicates 90 km/h
